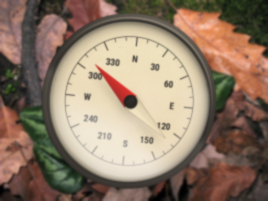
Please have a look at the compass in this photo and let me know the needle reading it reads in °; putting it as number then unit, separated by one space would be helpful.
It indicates 310 °
